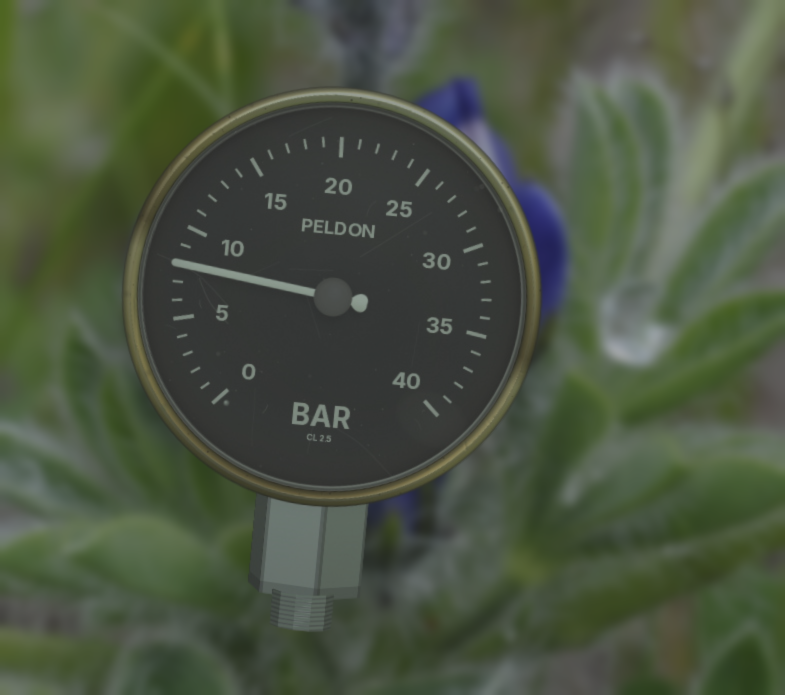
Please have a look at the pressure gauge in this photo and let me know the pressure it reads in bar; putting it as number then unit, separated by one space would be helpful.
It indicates 8 bar
